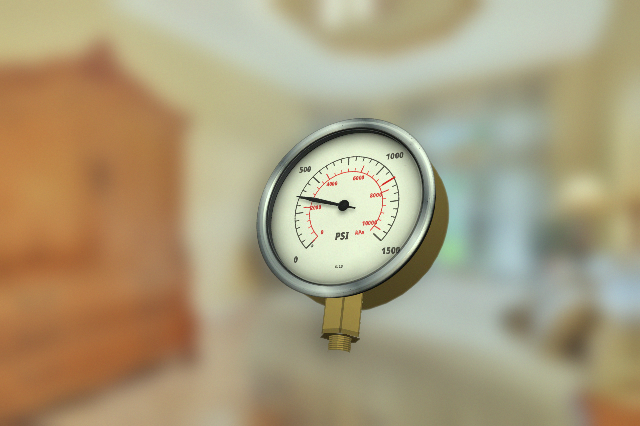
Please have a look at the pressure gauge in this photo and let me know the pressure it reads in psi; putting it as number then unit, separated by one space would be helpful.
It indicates 350 psi
